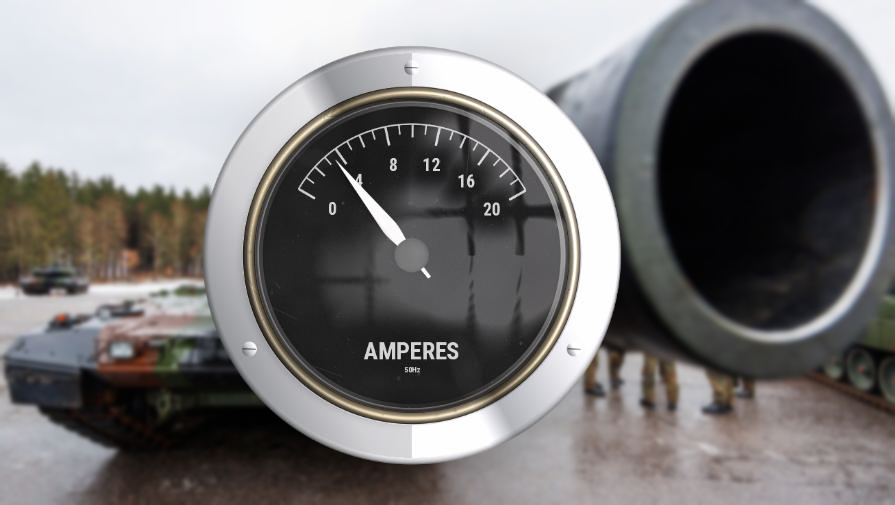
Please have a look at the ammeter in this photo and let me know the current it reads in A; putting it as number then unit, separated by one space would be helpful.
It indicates 3.5 A
